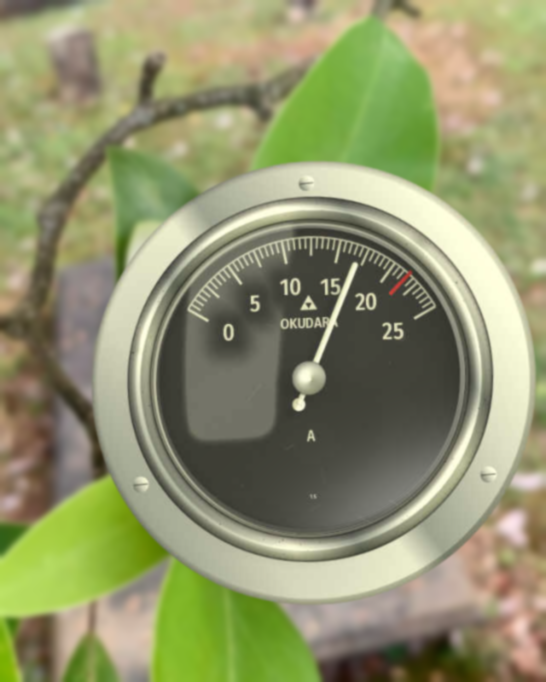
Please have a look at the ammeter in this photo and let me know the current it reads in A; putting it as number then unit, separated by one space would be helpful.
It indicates 17 A
